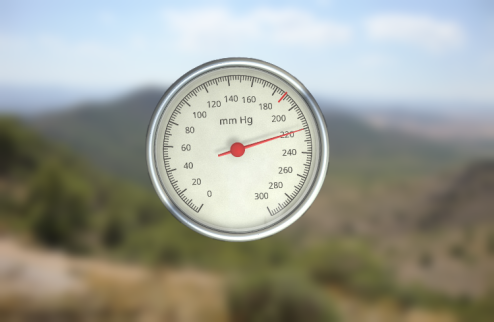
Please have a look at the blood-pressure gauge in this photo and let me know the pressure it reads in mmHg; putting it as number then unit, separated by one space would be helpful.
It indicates 220 mmHg
